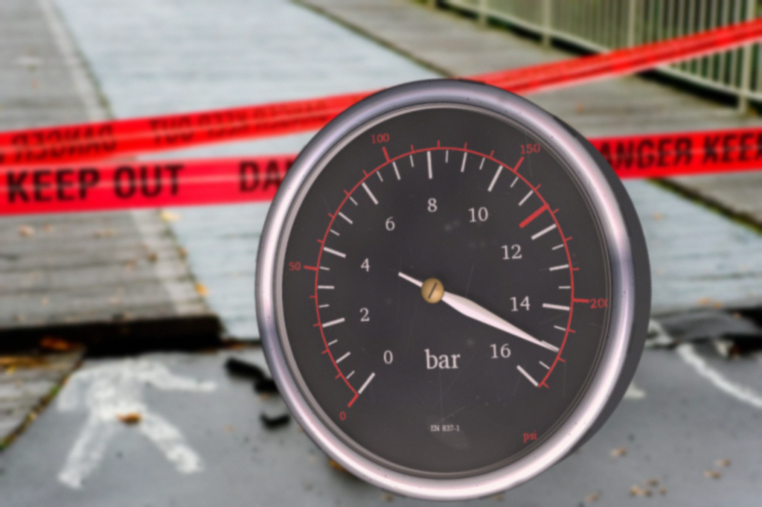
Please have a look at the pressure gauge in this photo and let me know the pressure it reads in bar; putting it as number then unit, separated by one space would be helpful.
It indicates 15 bar
